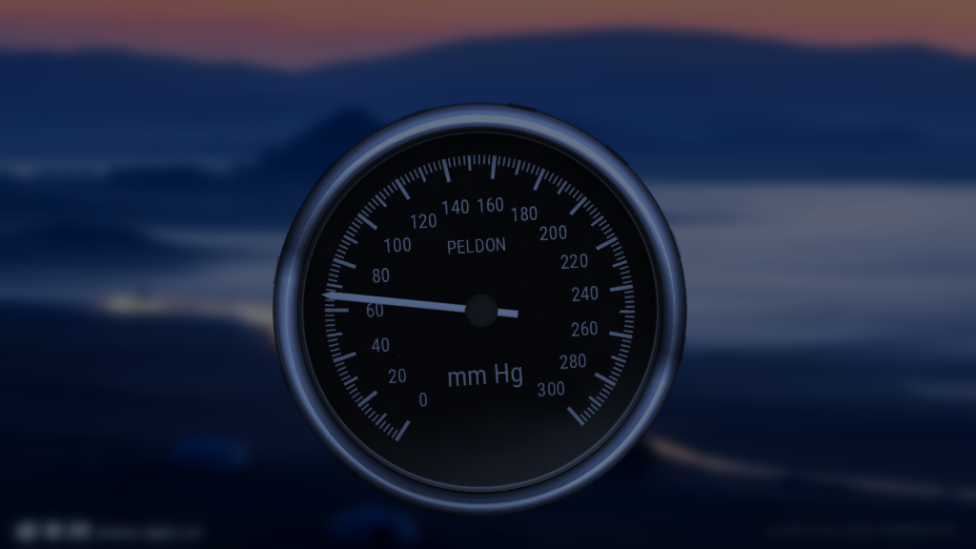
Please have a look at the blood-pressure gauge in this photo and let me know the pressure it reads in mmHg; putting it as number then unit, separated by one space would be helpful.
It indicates 66 mmHg
